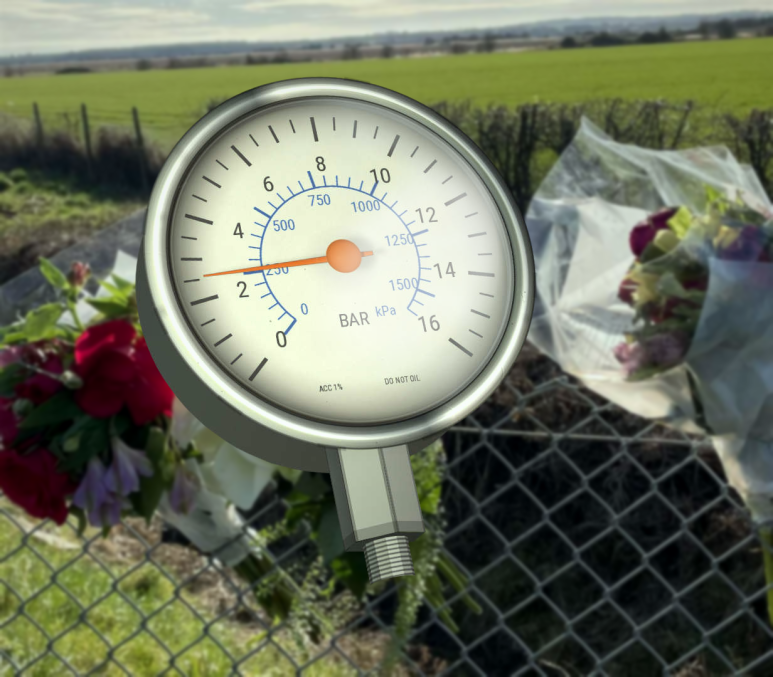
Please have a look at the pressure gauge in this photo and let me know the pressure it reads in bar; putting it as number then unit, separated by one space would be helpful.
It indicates 2.5 bar
